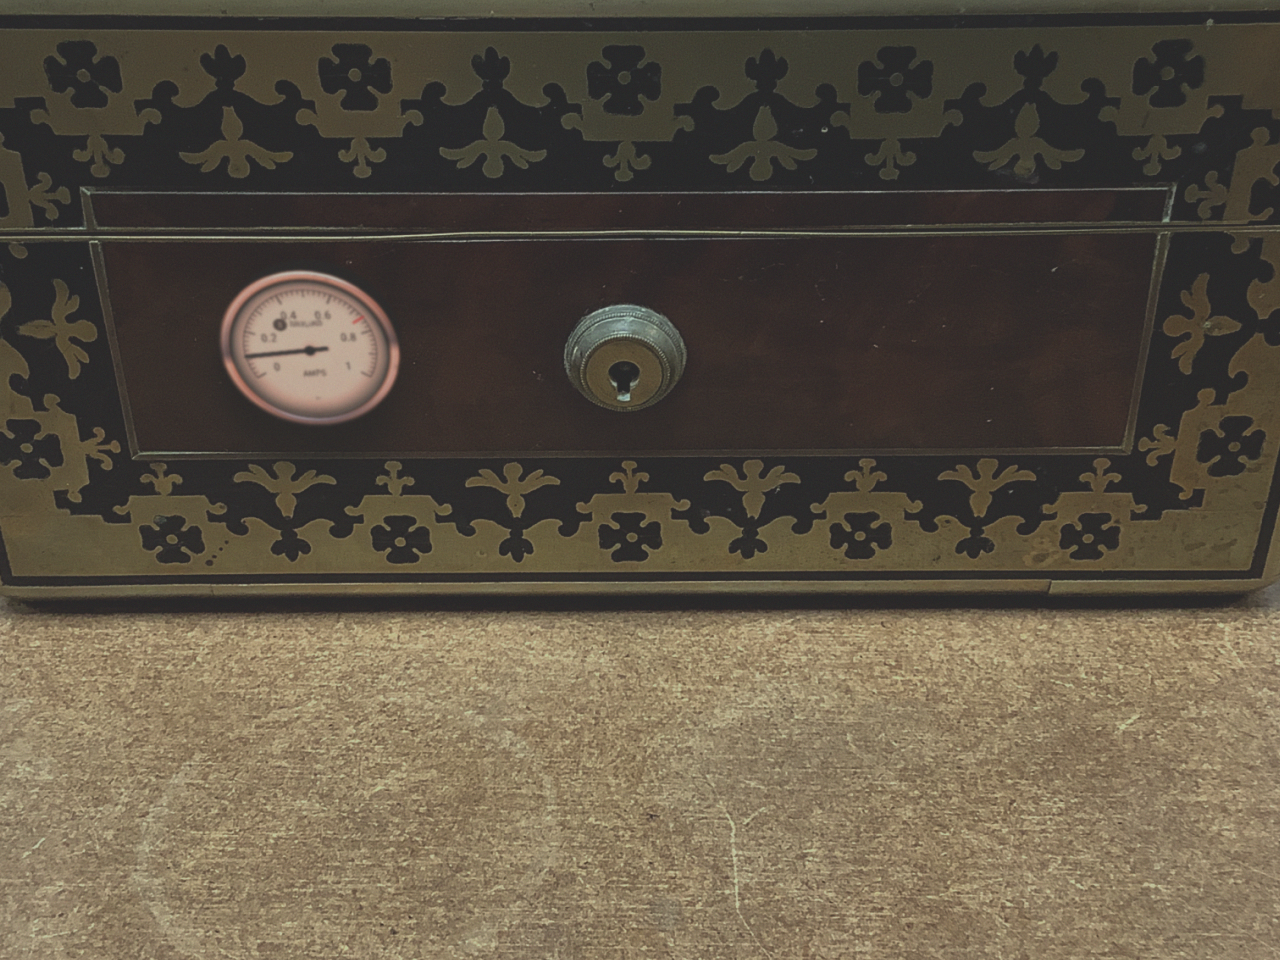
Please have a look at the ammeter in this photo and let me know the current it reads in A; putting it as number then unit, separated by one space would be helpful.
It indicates 0.1 A
